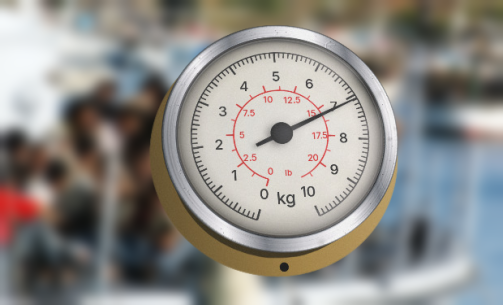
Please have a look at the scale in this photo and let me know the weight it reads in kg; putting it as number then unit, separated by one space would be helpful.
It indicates 7.1 kg
